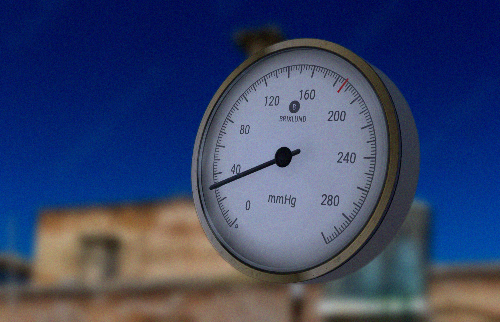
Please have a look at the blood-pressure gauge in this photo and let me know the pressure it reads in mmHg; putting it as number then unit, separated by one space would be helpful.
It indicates 30 mmHg
